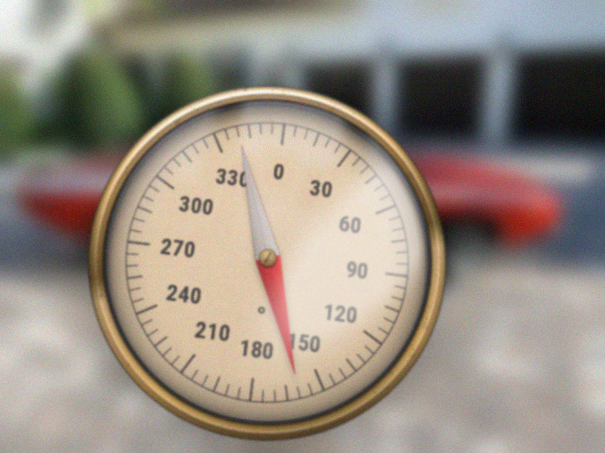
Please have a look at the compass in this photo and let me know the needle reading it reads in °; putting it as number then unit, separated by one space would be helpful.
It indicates 160 °
